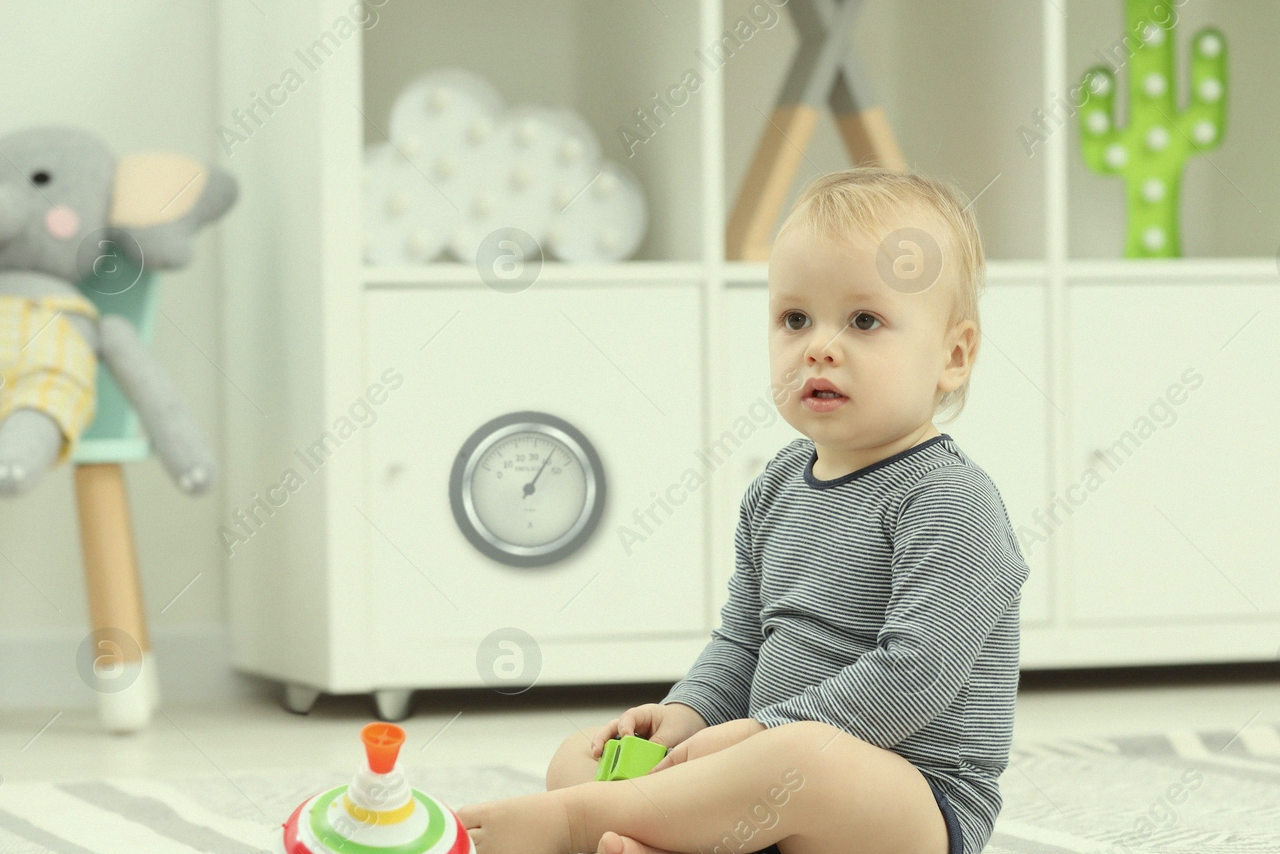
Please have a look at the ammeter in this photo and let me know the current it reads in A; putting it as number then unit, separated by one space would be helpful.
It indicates 40 A
